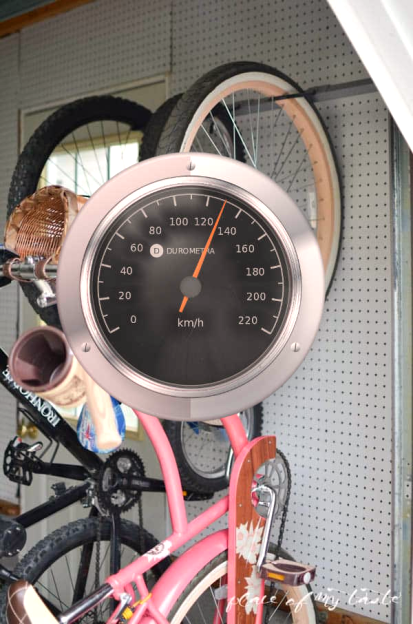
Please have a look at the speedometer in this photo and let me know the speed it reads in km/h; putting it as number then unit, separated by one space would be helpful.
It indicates 130 km/h
